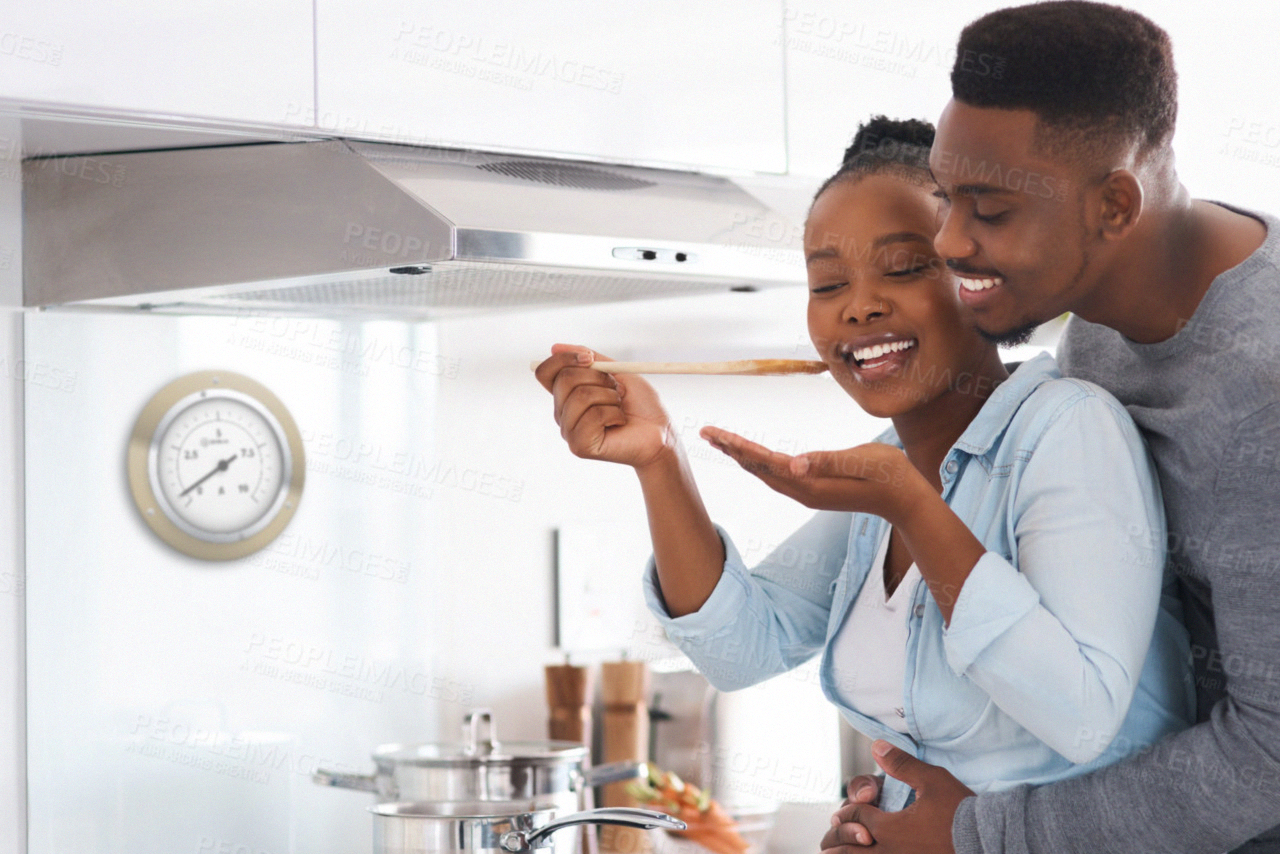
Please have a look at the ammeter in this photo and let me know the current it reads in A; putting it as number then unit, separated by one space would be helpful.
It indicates 0.5 A
